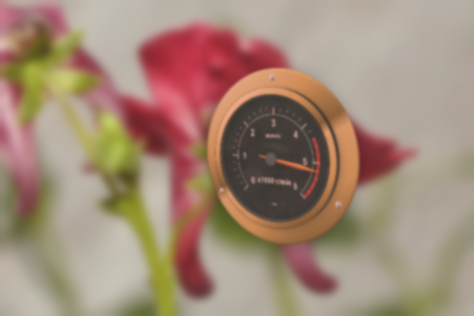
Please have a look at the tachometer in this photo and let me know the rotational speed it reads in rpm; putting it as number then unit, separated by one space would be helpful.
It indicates 5200 rpm
